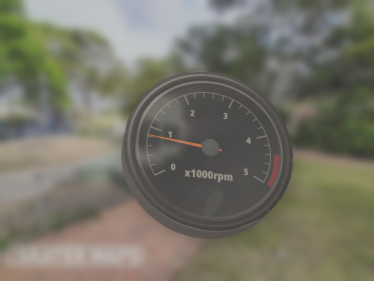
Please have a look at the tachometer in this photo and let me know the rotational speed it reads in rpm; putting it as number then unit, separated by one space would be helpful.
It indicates 800 rpm
